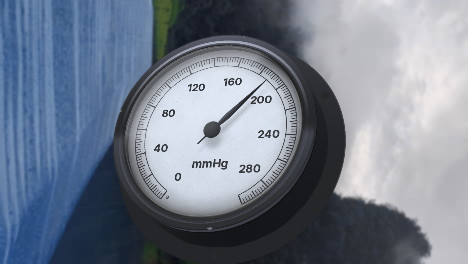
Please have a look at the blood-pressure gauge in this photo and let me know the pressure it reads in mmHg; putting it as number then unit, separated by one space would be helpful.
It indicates 190 mmHg
